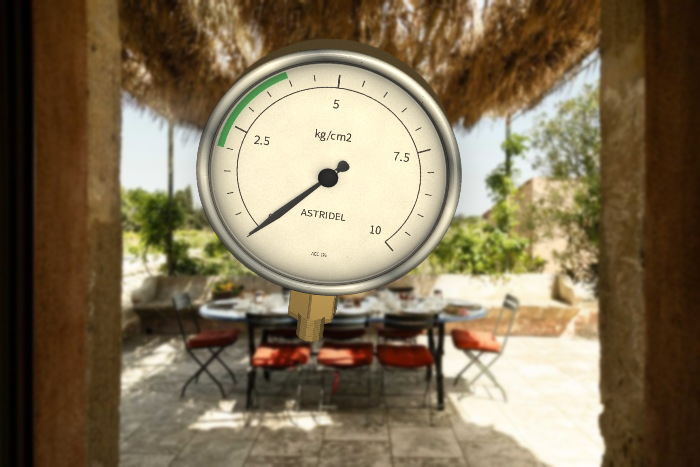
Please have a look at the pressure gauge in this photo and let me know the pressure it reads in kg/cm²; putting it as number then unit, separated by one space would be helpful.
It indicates 0 kg/cm²
